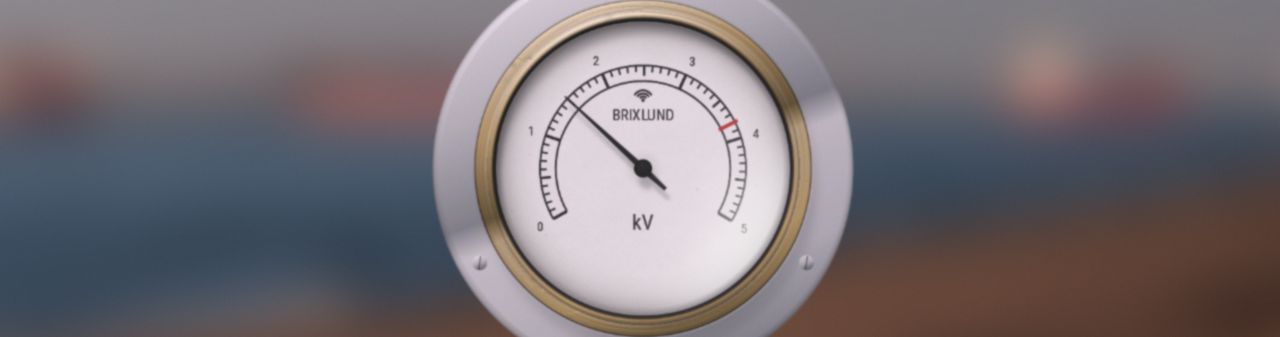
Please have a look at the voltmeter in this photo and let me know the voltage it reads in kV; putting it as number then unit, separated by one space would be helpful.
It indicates 1.5 kV
